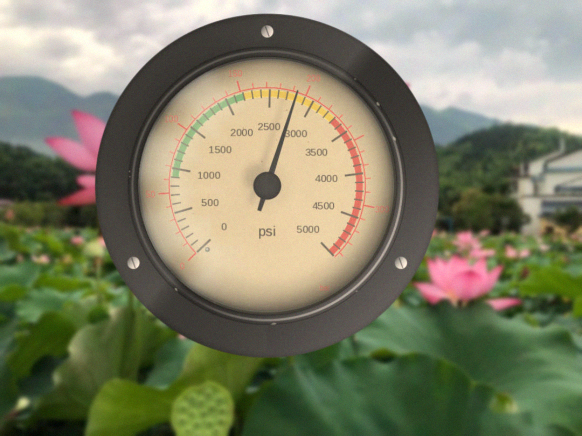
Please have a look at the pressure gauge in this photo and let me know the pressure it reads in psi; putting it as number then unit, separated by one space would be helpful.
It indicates 2800 psi
